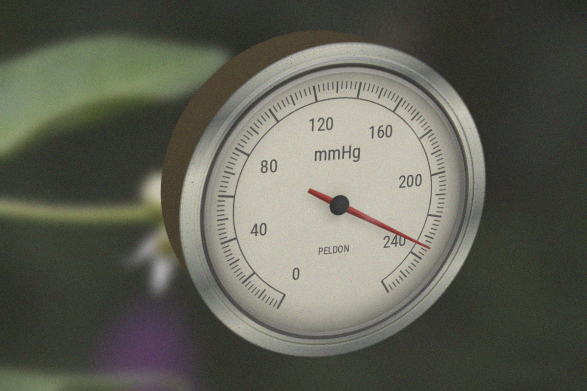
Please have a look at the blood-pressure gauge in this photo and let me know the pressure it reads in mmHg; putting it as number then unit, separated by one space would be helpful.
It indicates 234 mmHg
